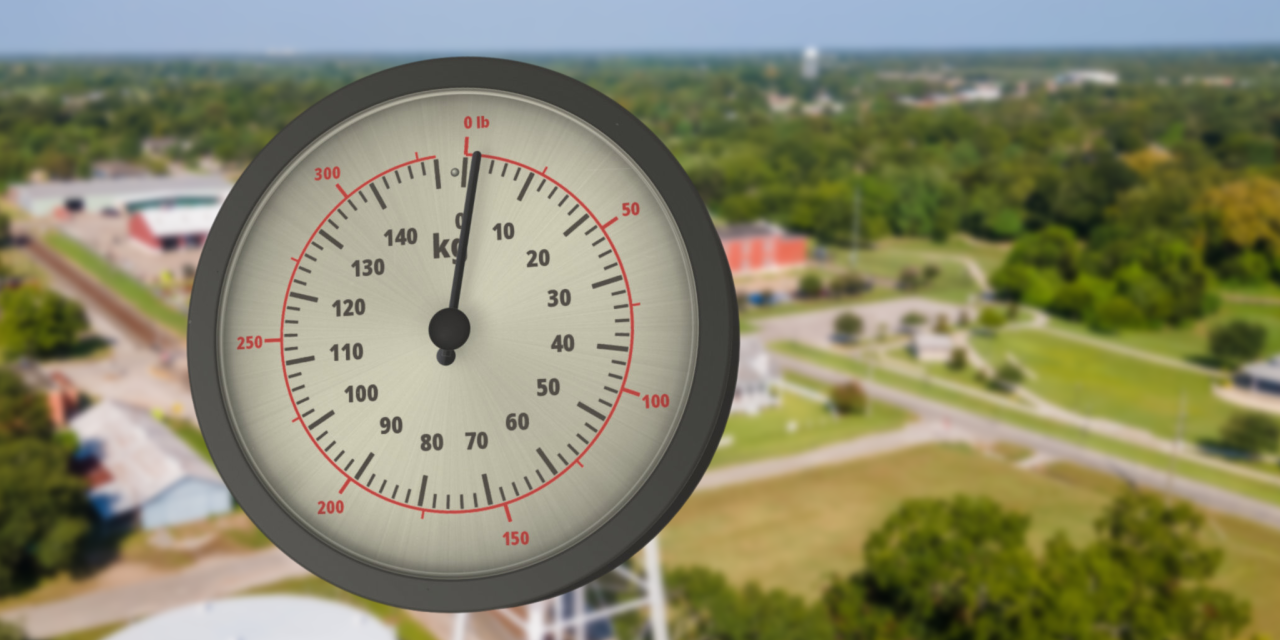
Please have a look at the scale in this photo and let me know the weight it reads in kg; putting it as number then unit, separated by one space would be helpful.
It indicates 2 kg
